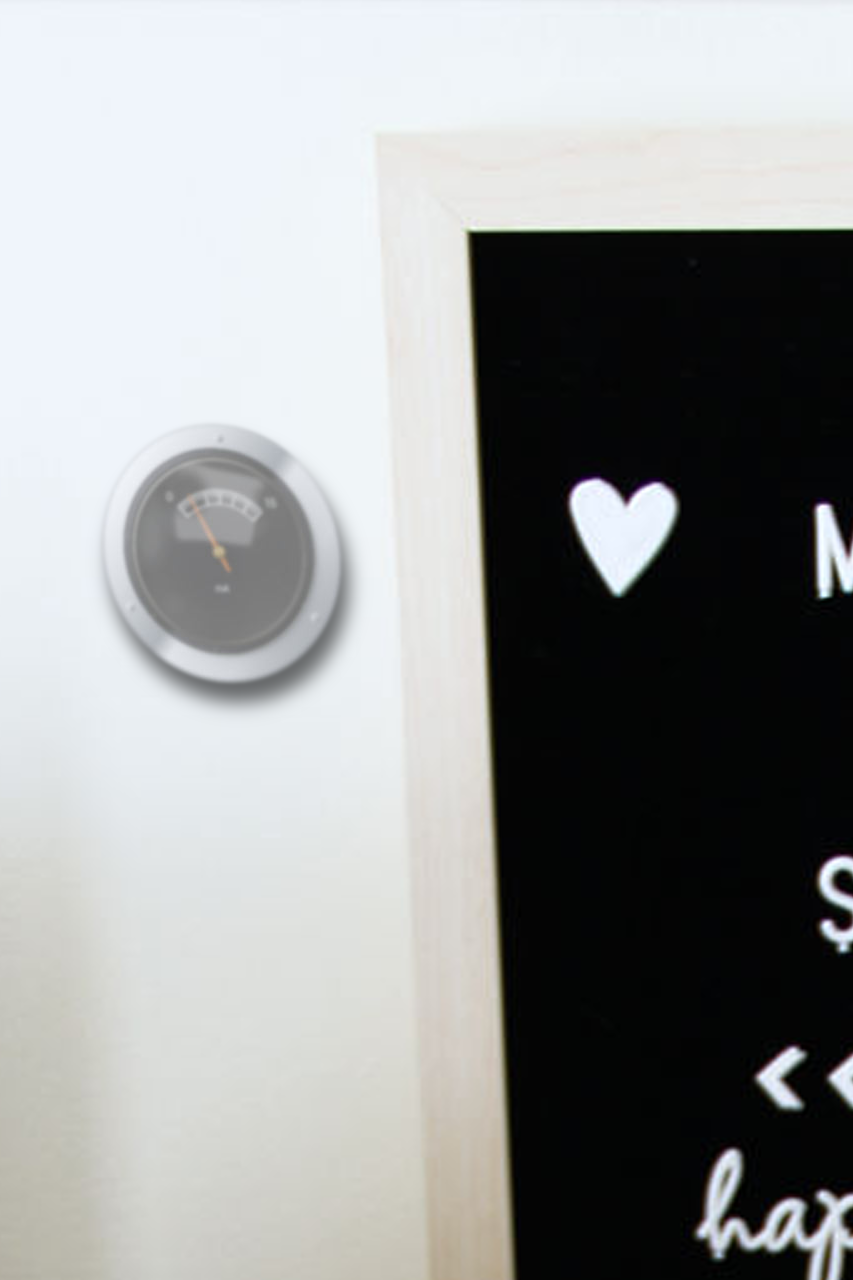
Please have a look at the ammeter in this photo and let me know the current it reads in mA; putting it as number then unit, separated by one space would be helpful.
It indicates 2.5 mA
